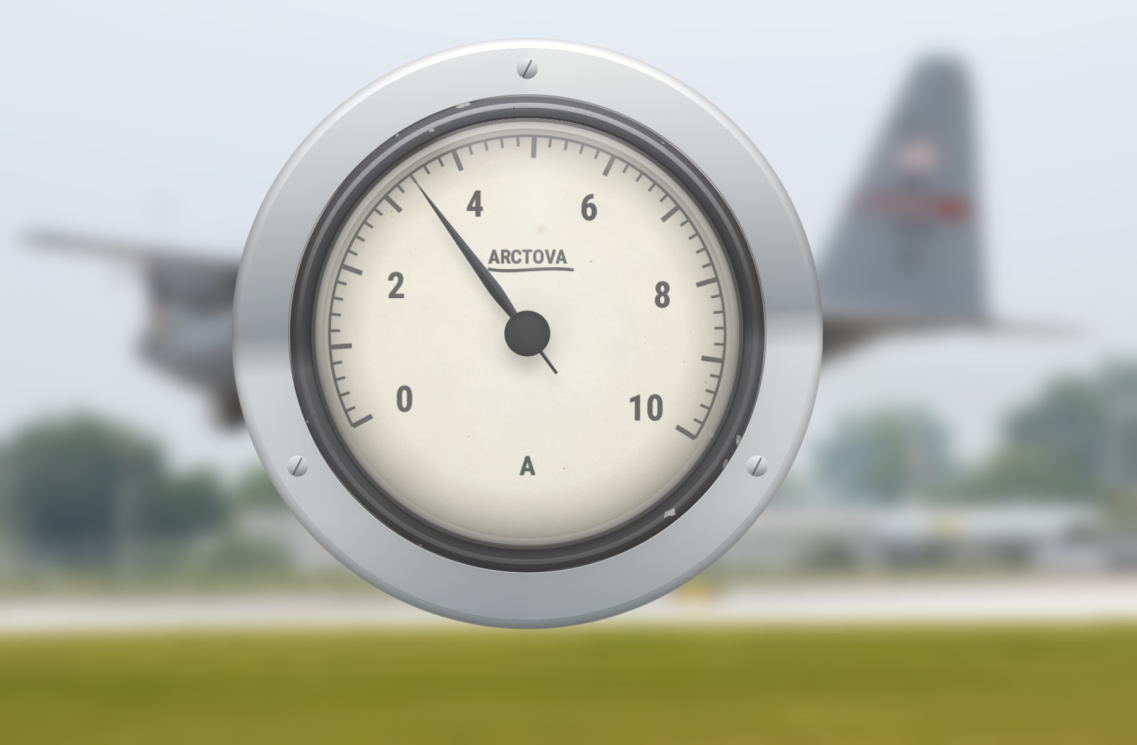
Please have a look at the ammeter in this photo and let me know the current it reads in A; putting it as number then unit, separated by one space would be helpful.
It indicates 3.4 A
